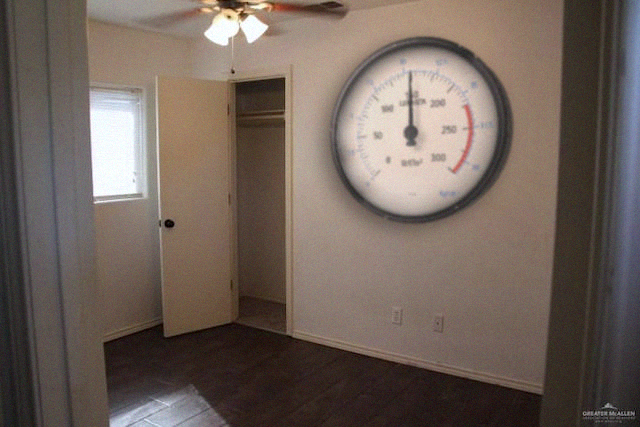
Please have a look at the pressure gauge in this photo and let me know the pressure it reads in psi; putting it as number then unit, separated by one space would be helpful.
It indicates 150 psi
